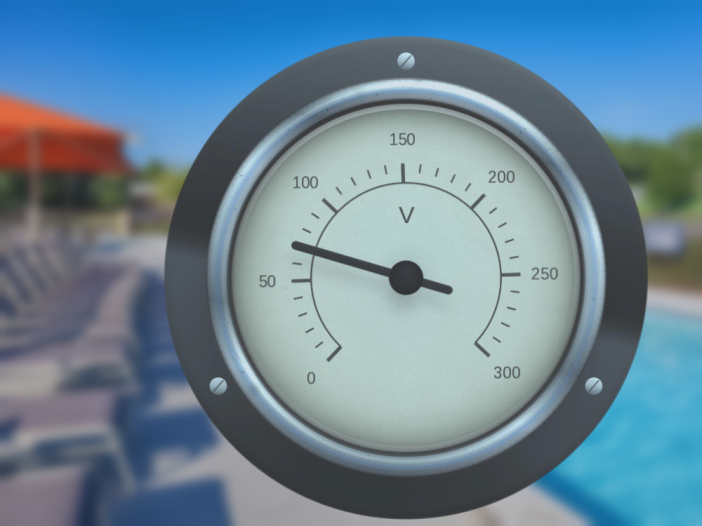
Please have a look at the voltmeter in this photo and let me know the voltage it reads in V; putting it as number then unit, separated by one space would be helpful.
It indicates 70 V
